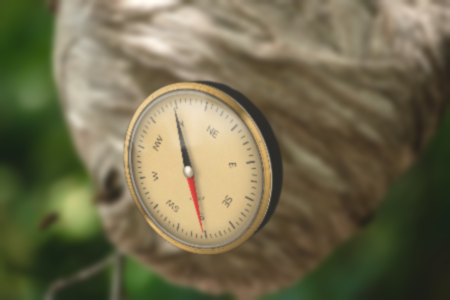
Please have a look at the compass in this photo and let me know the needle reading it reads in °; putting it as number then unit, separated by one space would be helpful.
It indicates 180 °
